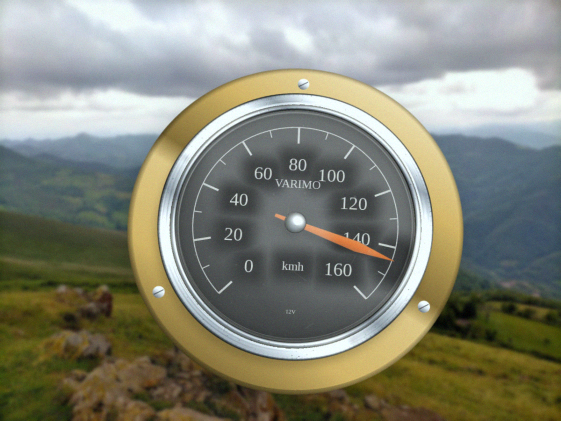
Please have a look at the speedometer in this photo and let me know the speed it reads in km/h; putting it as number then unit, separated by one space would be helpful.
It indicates 145 km/h
